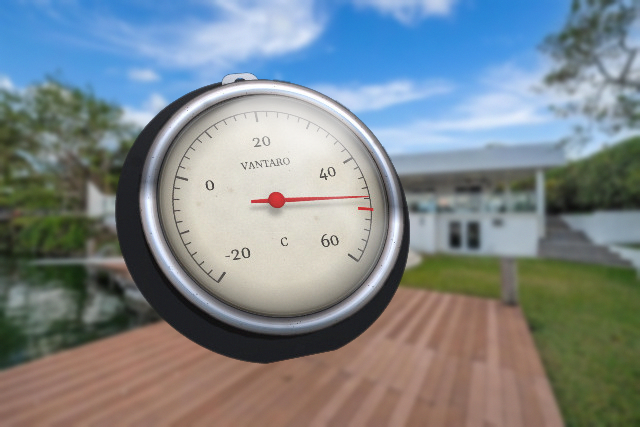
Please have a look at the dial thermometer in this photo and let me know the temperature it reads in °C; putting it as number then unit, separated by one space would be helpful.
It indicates 48 °C
